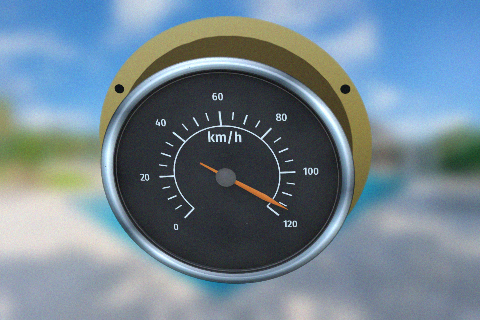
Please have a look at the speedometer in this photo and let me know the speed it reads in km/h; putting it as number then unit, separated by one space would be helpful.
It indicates 115 km/h
